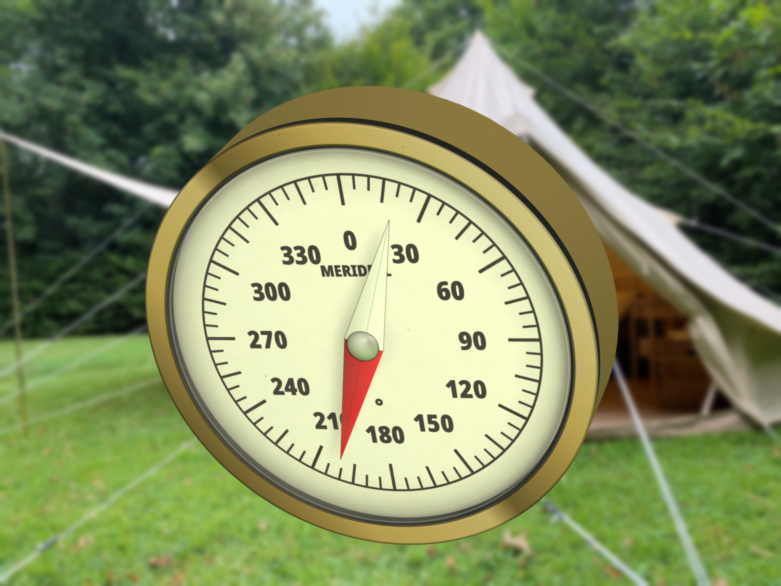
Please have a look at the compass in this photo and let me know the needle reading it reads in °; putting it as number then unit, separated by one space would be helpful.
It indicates 200 °
